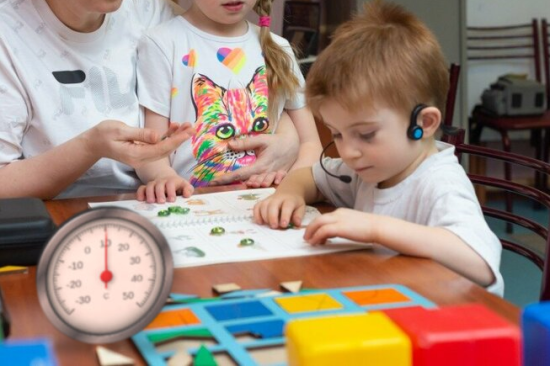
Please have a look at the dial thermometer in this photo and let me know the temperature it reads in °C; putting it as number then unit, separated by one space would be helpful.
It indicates 10 °C
